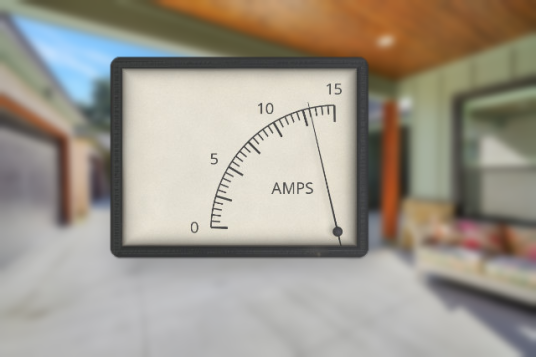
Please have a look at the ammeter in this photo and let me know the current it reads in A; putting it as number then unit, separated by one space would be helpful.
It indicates 13 A
